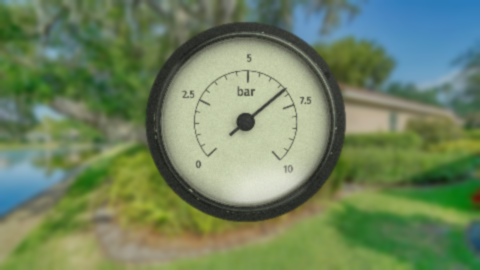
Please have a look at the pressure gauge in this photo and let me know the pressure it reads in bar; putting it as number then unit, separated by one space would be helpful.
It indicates 6.75 bar
